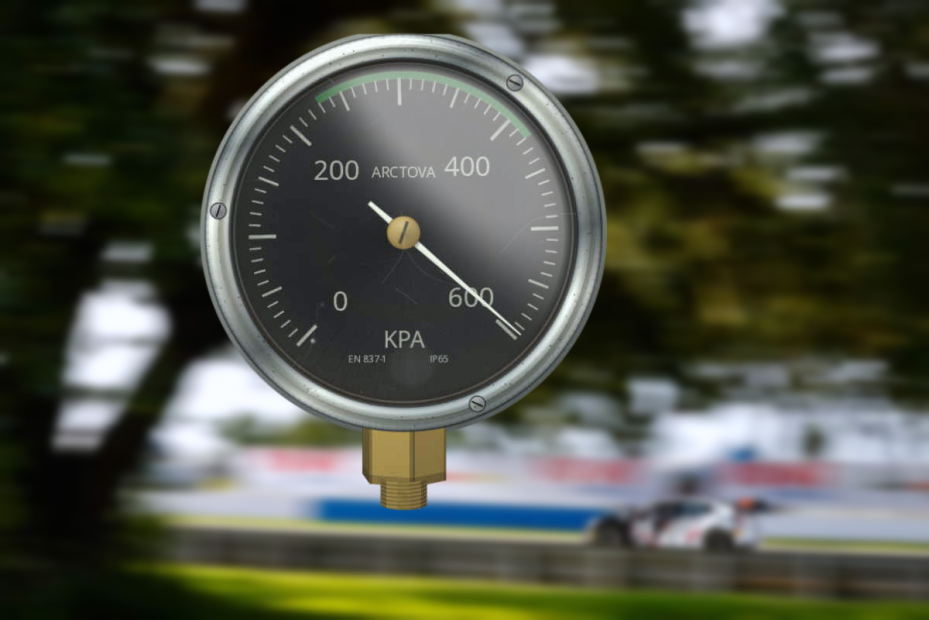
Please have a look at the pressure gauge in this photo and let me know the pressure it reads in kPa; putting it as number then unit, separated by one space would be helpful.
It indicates 595 kPa
